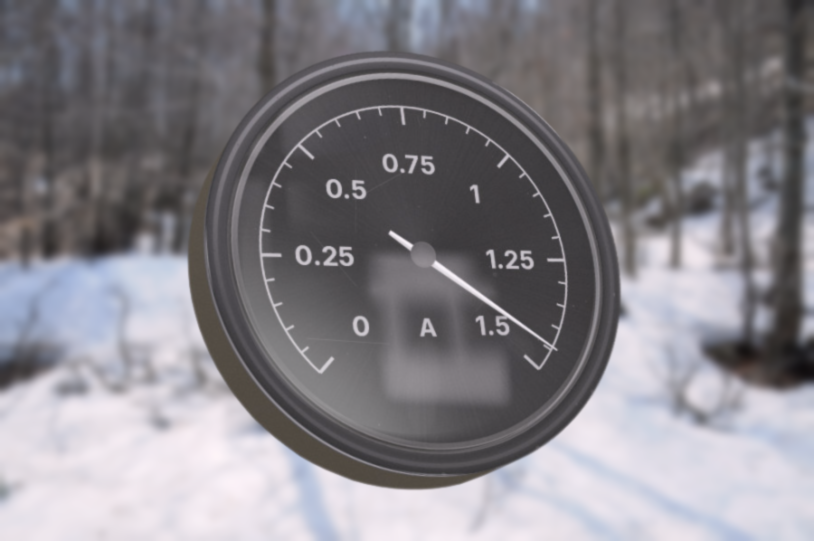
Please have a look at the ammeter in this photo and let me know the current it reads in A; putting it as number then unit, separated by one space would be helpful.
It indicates 1.45 A
